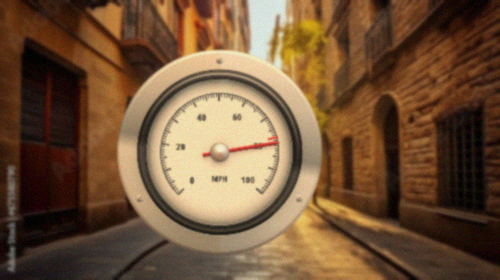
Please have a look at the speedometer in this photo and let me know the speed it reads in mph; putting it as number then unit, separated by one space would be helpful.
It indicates 80 mph
